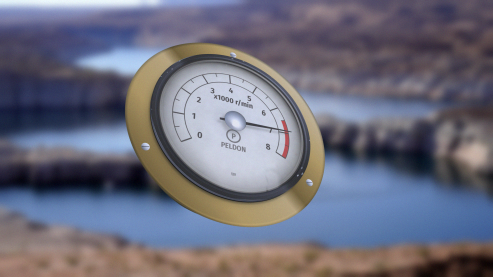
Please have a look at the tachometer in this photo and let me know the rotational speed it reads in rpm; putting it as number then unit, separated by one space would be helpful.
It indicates 7000 rpm
